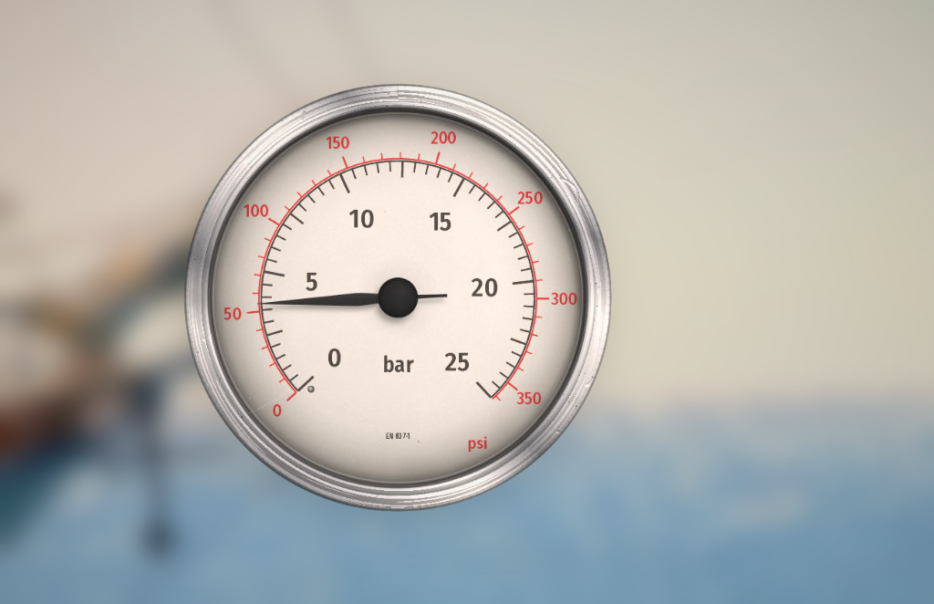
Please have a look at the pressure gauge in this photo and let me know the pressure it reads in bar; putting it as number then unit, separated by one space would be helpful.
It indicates 3.75 bar
